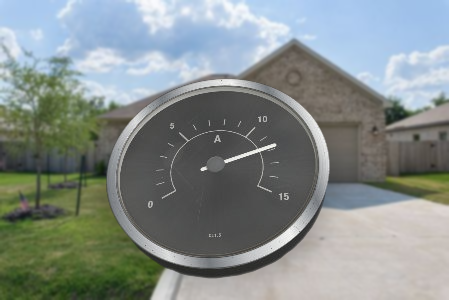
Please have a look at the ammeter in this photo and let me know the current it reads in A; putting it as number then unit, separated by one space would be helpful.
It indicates 12 A
